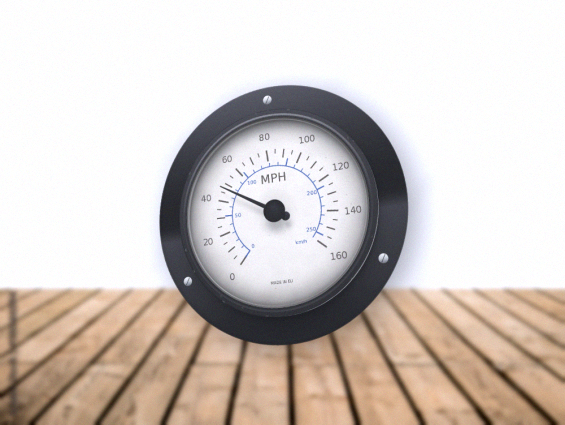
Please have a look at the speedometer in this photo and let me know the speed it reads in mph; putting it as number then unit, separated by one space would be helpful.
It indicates 47.5 mph
